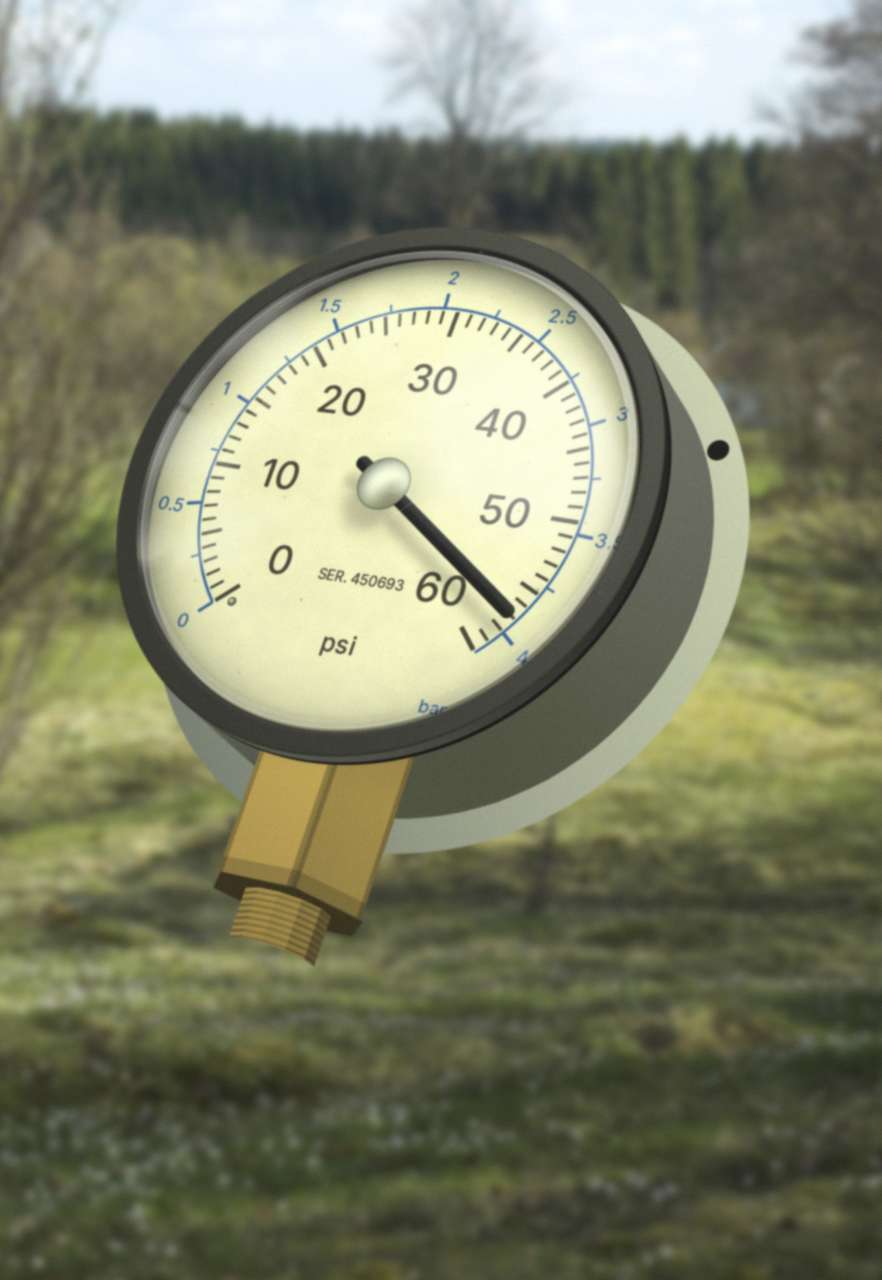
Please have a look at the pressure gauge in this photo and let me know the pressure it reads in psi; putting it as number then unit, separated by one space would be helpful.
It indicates 57 psi
